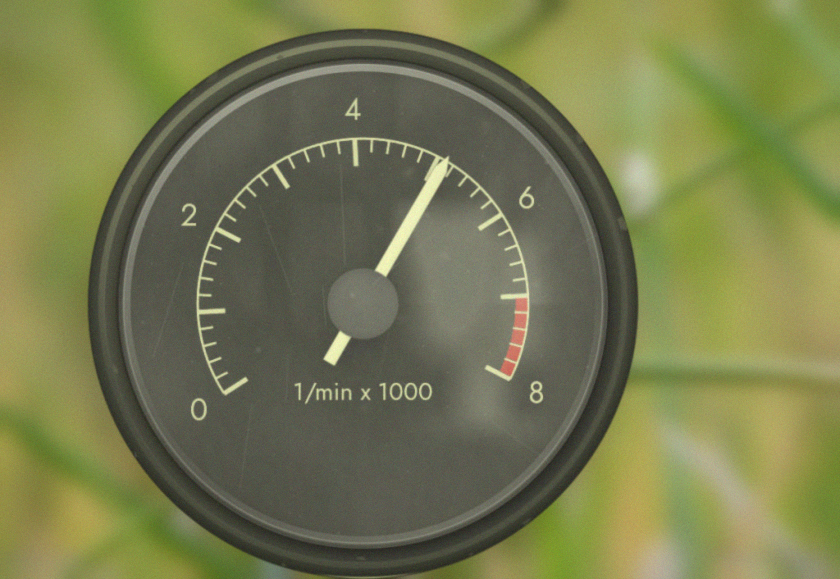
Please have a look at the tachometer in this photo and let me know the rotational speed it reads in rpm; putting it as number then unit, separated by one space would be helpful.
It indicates 5100 rpm
